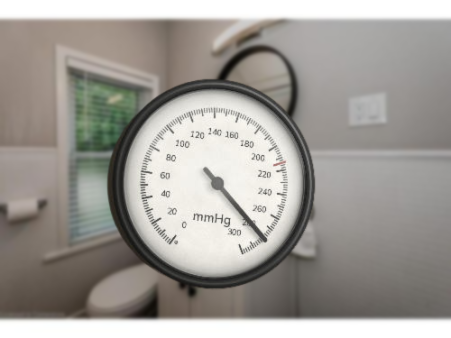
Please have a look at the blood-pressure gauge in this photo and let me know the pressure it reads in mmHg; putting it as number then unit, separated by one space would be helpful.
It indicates 280 mmHg
